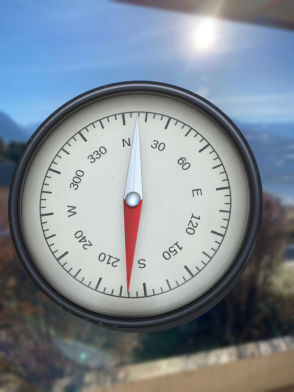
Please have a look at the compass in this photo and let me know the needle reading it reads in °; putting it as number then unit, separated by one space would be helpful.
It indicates 190 °
